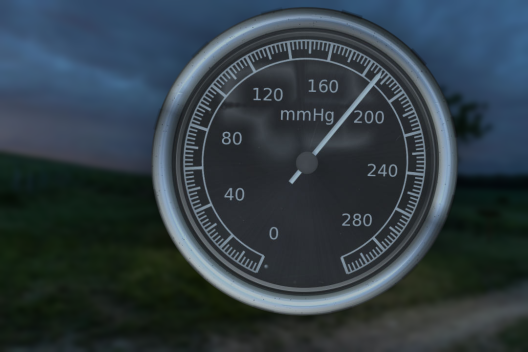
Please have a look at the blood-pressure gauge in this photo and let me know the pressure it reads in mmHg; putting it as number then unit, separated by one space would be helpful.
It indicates 186 mmHg
